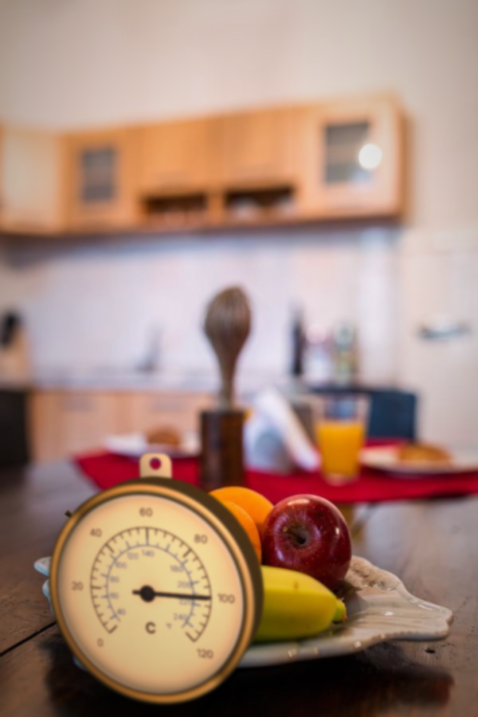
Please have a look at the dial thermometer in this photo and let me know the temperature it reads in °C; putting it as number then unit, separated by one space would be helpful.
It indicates 100 °C
